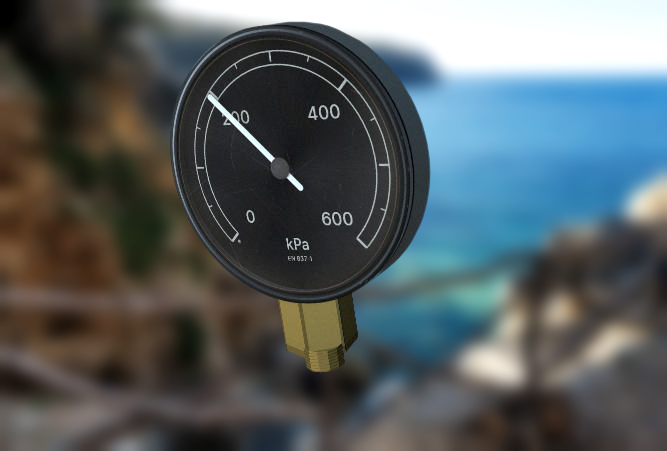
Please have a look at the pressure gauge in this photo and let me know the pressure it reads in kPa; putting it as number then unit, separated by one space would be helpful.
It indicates 200 kPa
